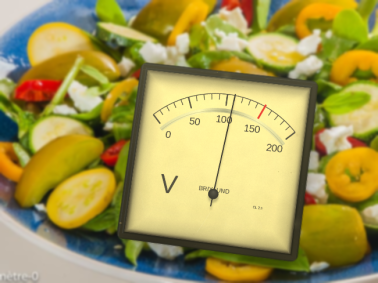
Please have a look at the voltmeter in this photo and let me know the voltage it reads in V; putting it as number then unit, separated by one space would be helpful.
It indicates 110 V
